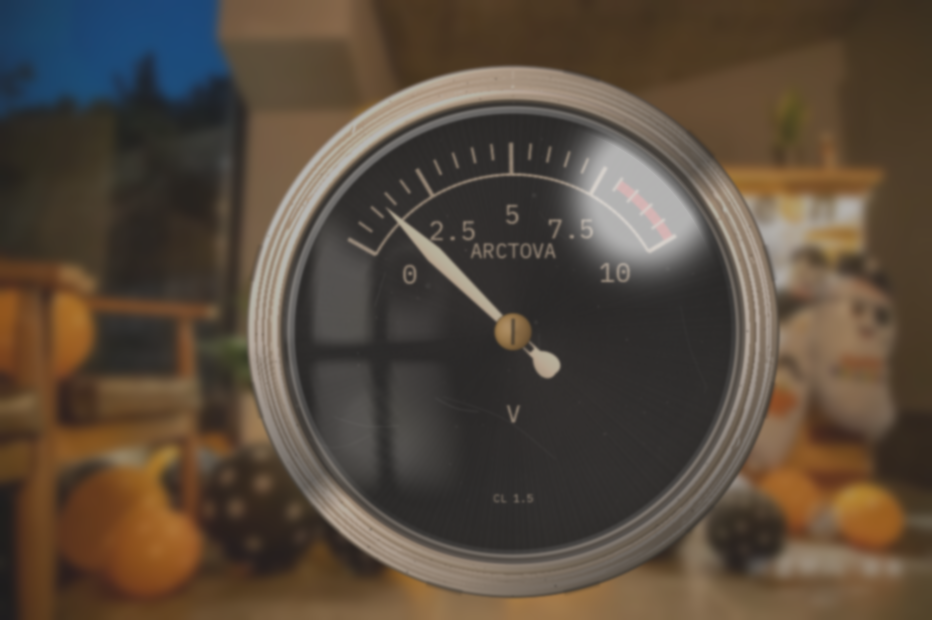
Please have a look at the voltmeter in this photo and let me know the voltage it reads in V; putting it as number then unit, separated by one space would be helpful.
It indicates 1.25 V
